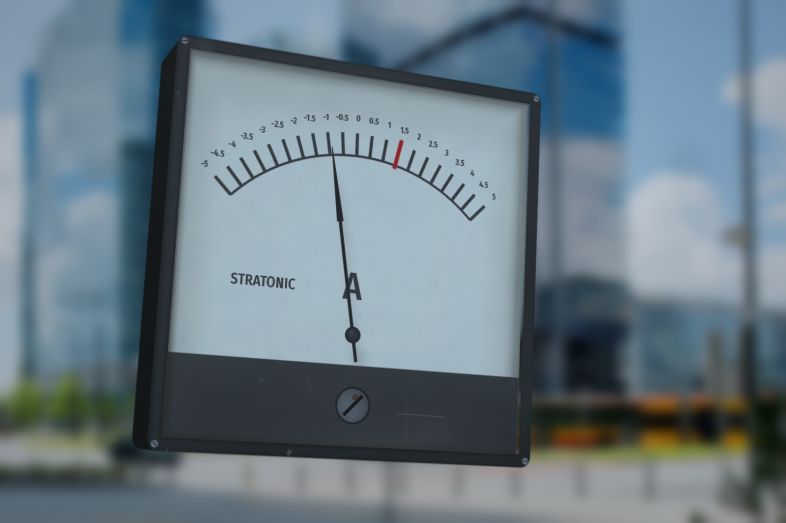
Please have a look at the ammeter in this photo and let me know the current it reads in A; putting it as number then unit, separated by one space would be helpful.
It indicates -1 A
